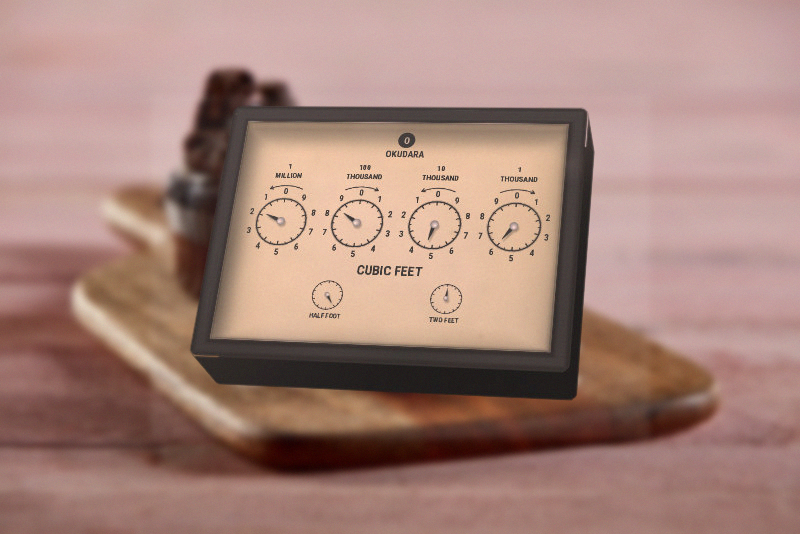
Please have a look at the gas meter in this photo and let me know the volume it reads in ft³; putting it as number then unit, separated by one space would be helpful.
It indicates 184600 ft³
